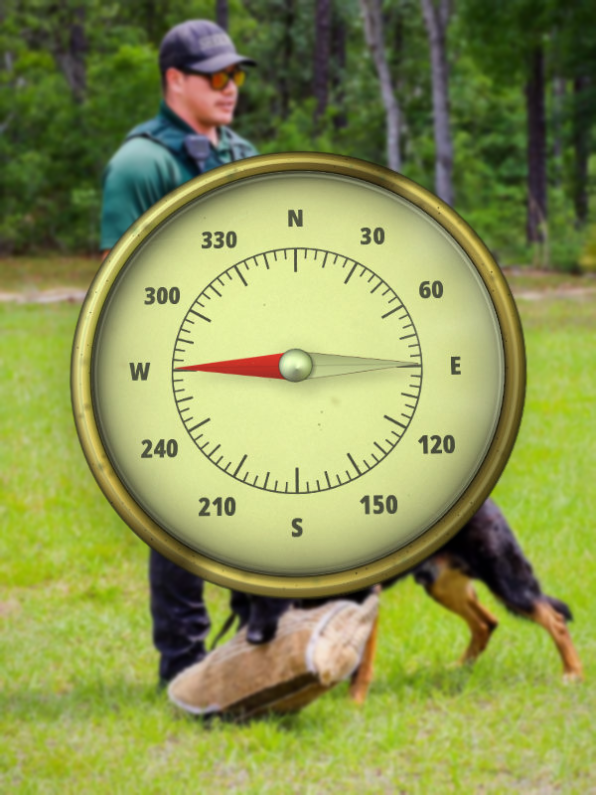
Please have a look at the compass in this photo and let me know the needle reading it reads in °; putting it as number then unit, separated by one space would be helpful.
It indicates 270 °
